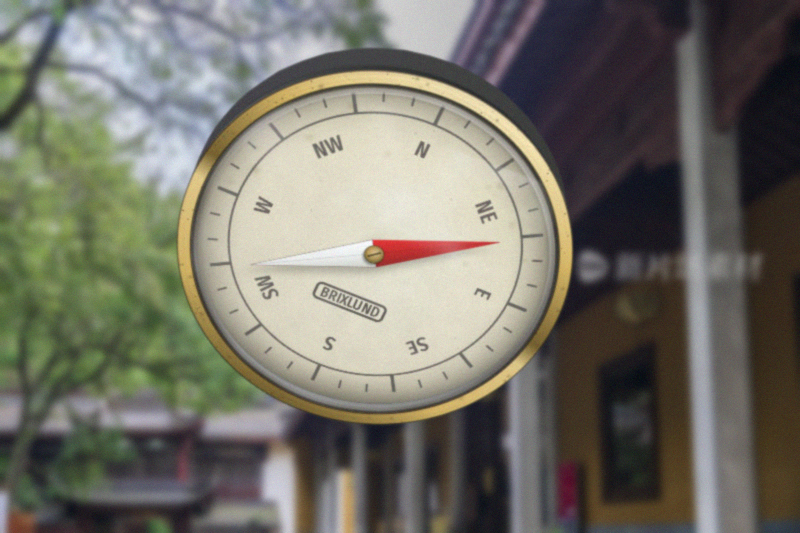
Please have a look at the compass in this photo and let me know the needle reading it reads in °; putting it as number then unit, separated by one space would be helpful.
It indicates 60 °
